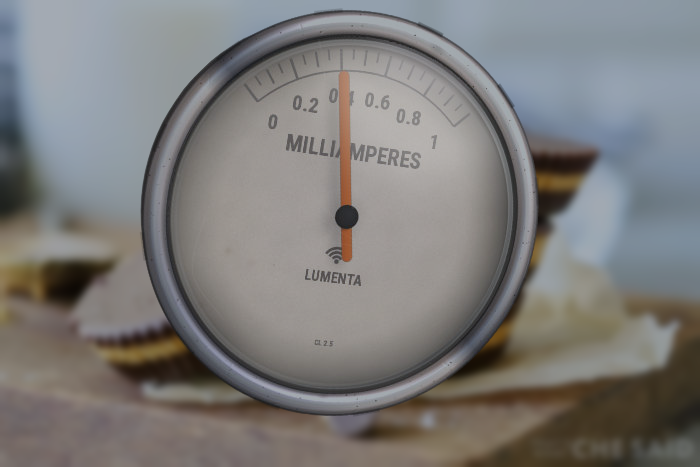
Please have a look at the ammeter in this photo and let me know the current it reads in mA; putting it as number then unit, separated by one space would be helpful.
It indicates 0.4 mA
